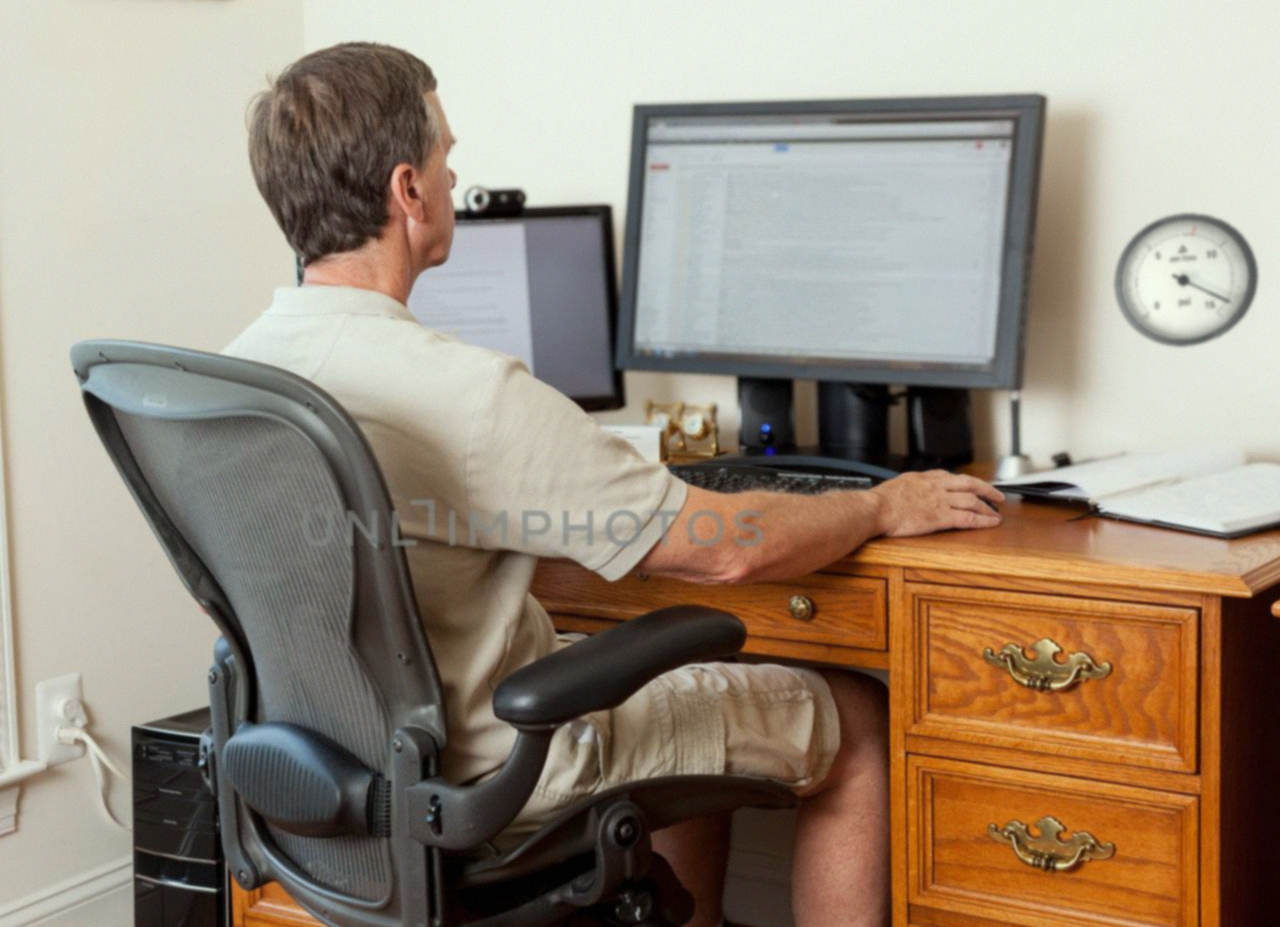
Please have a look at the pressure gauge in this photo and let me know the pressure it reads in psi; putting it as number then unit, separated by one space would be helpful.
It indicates 14 psi
